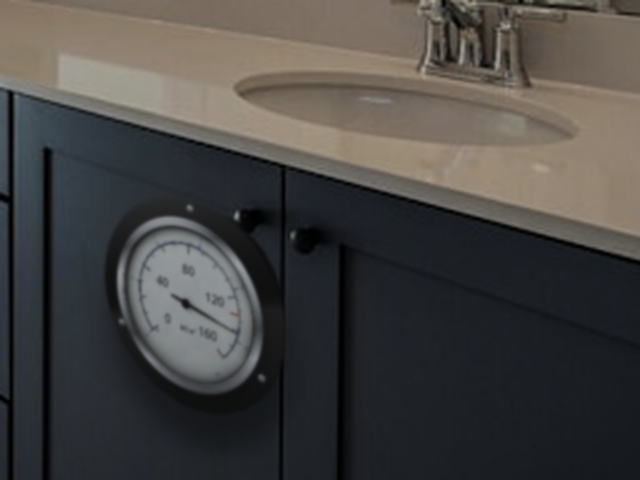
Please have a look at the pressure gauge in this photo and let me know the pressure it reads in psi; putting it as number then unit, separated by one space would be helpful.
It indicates 140 psi
